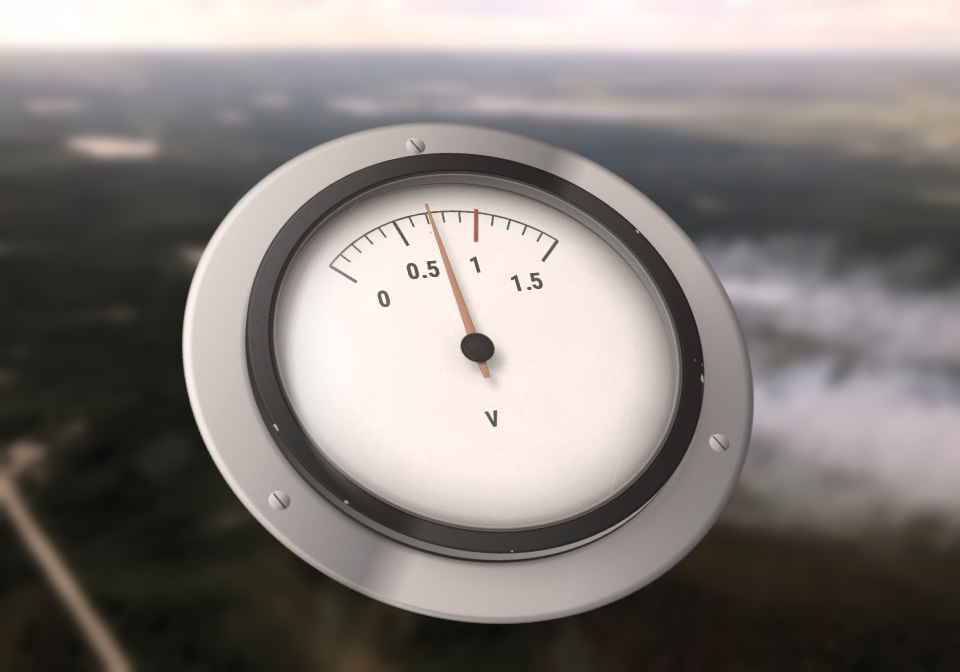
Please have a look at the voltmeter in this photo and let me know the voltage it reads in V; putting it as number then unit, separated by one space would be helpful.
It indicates 0.7 V
